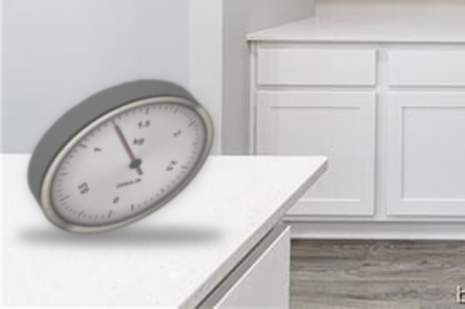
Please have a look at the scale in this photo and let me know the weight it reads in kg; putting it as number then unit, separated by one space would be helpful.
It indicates 1.25 kg
